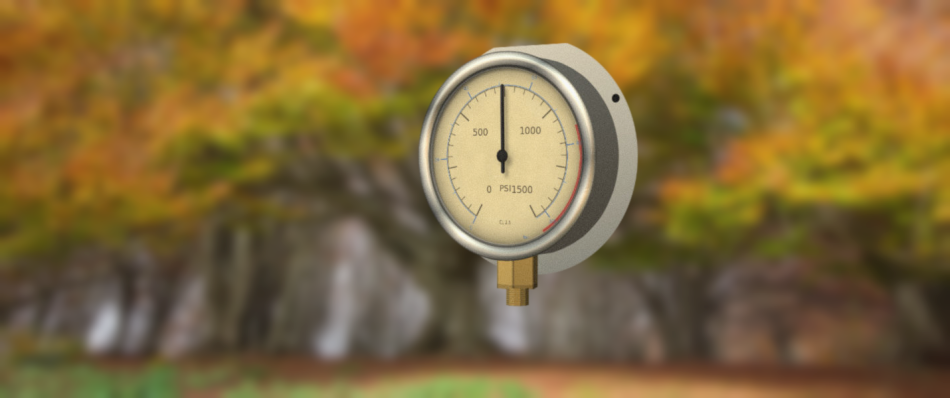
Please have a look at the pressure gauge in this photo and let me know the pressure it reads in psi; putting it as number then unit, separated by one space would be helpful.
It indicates 750 psi
